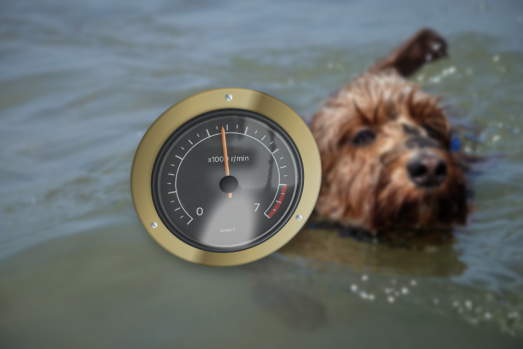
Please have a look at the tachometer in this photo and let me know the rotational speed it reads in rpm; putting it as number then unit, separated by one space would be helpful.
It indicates 3375 rpm
